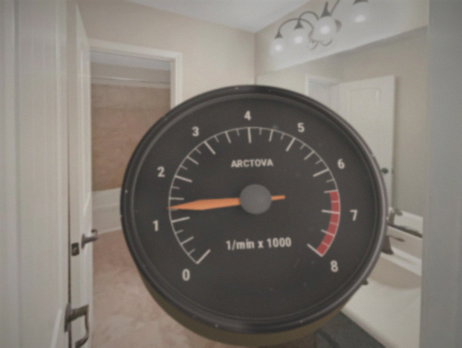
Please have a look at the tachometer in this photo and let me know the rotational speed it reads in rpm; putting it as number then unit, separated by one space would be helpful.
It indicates 1250 rpm
